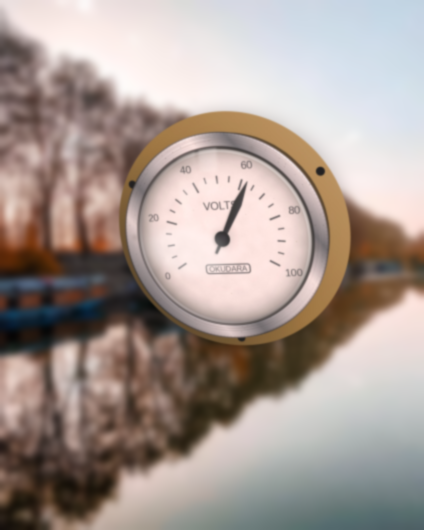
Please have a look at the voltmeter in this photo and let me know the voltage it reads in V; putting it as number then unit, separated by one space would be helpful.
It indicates 62.5 V
